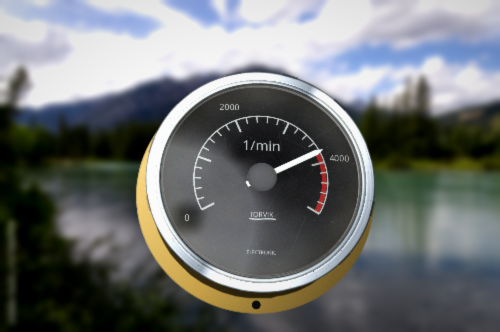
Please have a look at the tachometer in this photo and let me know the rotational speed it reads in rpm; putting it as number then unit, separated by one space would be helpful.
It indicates 3800 rpm
